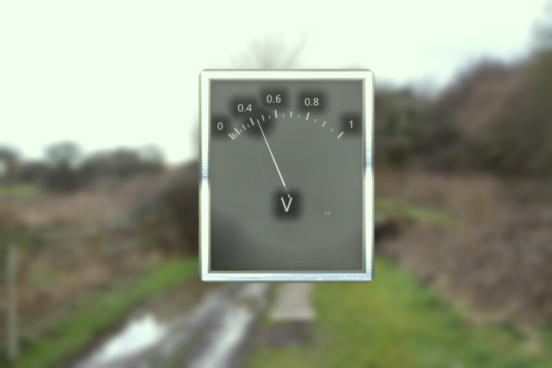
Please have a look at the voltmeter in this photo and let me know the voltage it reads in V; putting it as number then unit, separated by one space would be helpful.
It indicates 0.45 V
